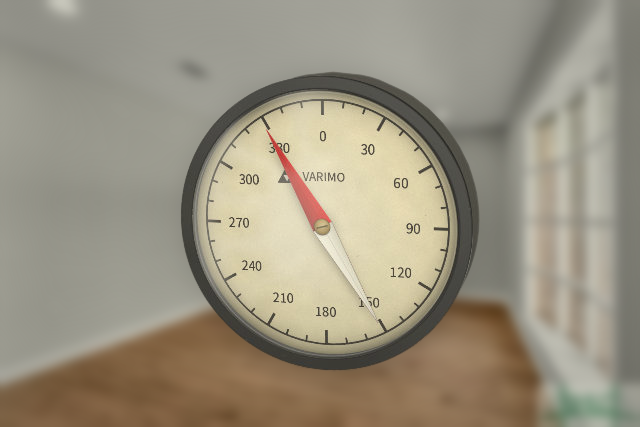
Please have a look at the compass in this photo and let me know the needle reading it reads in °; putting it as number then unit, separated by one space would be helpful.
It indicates 330 °
